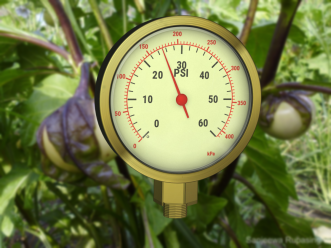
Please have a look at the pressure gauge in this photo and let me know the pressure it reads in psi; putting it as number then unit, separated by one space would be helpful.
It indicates 25 psi
